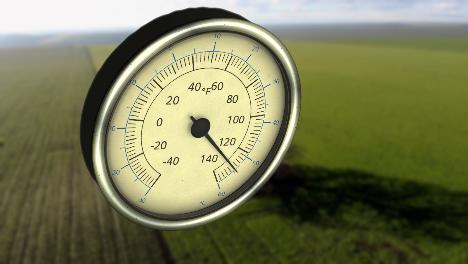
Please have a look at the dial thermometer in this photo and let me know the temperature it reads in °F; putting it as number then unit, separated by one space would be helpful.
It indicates 130 °F
